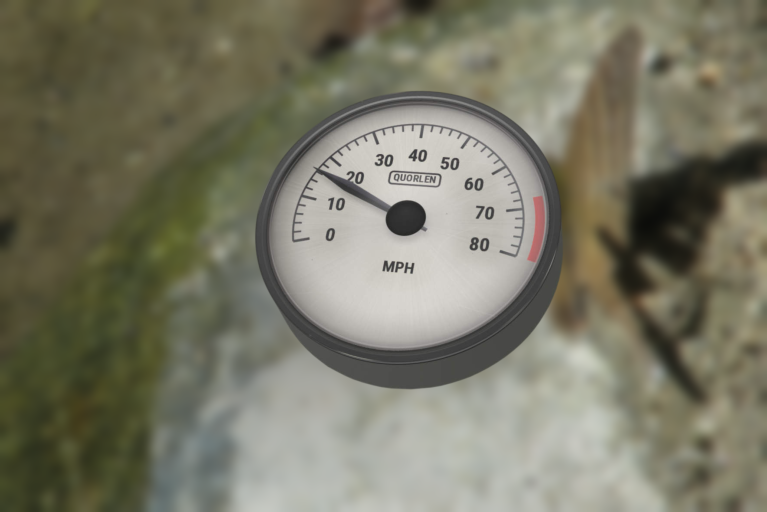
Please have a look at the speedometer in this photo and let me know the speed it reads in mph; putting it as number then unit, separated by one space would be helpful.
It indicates 16 mph
